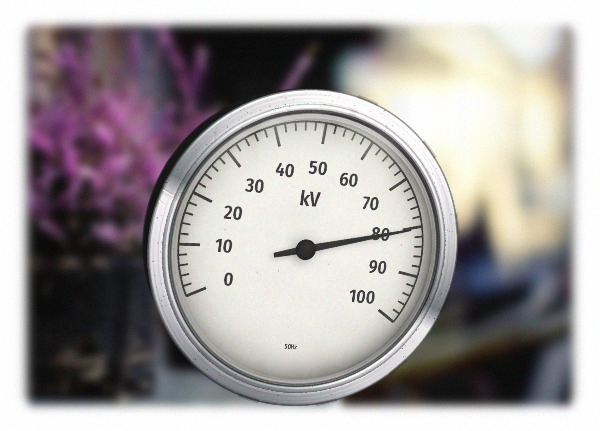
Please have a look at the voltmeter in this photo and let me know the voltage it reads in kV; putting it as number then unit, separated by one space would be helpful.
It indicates 80 kV
